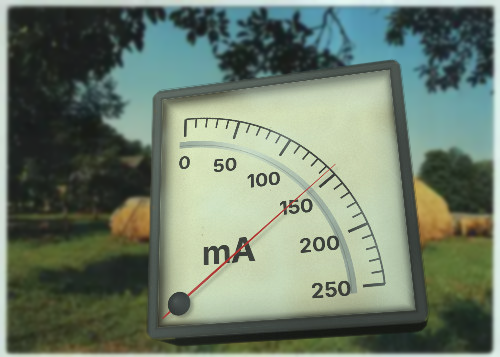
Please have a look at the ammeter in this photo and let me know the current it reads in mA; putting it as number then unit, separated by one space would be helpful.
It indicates 145 mA
